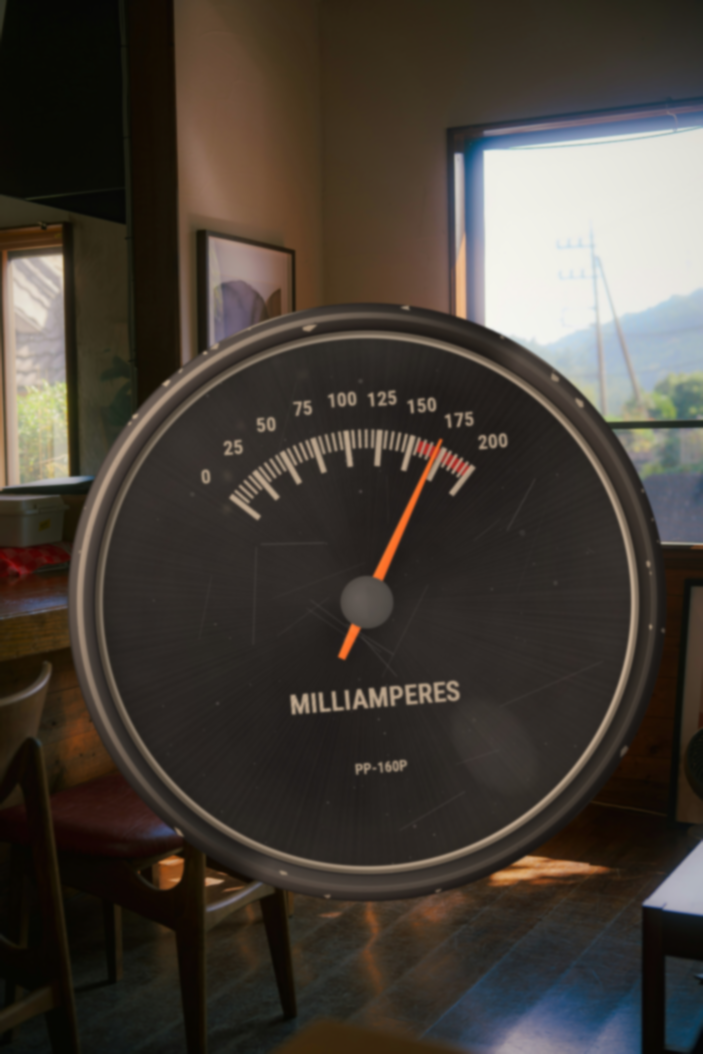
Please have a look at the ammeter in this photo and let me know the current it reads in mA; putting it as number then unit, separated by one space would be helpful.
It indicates 170 mA
